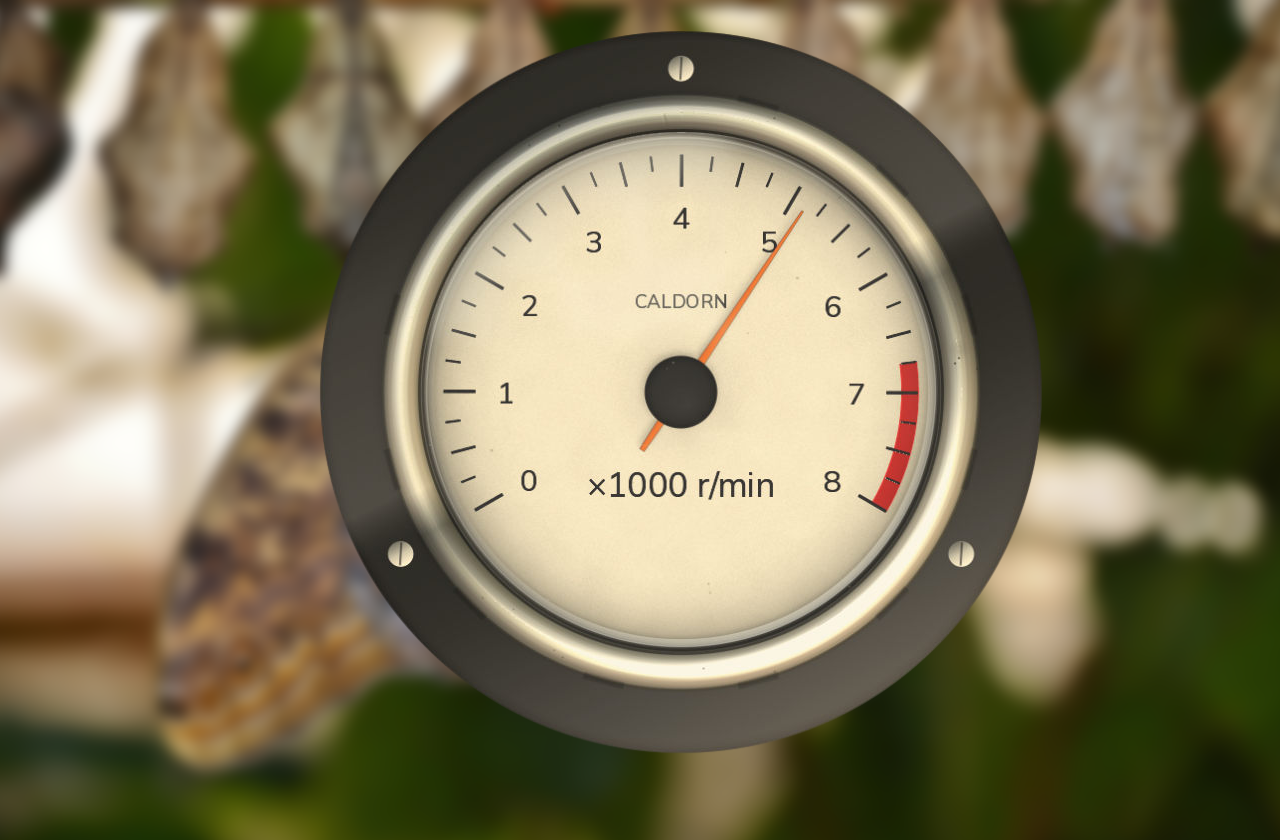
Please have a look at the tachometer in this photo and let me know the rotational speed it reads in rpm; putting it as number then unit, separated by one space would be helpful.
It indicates 5125 rpm
